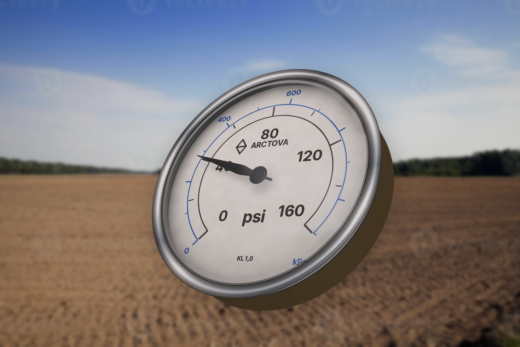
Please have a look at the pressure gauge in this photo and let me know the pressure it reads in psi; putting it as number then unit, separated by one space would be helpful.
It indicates 40 psi
